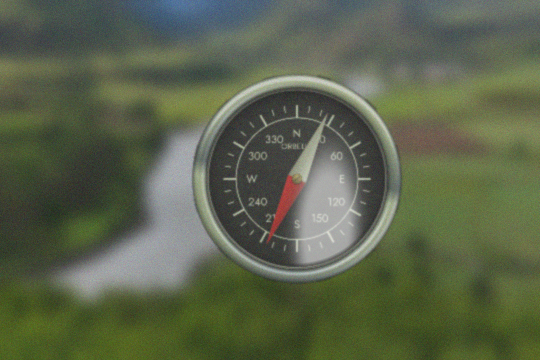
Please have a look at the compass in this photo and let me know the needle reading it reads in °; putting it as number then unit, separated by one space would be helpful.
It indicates 205 °
